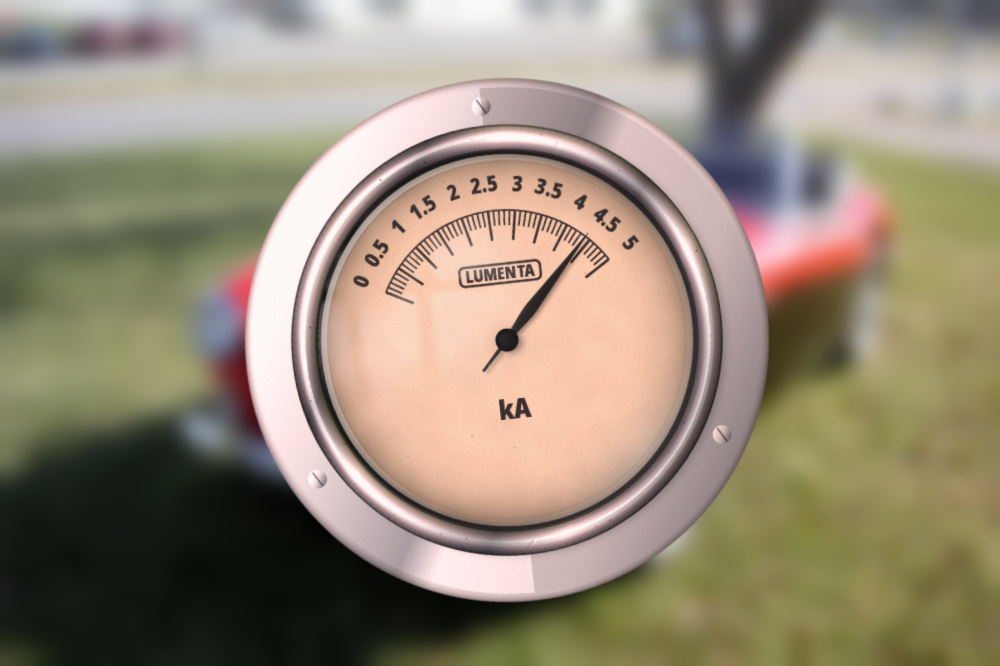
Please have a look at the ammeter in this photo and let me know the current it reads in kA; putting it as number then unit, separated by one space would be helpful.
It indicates 4.4 kA
